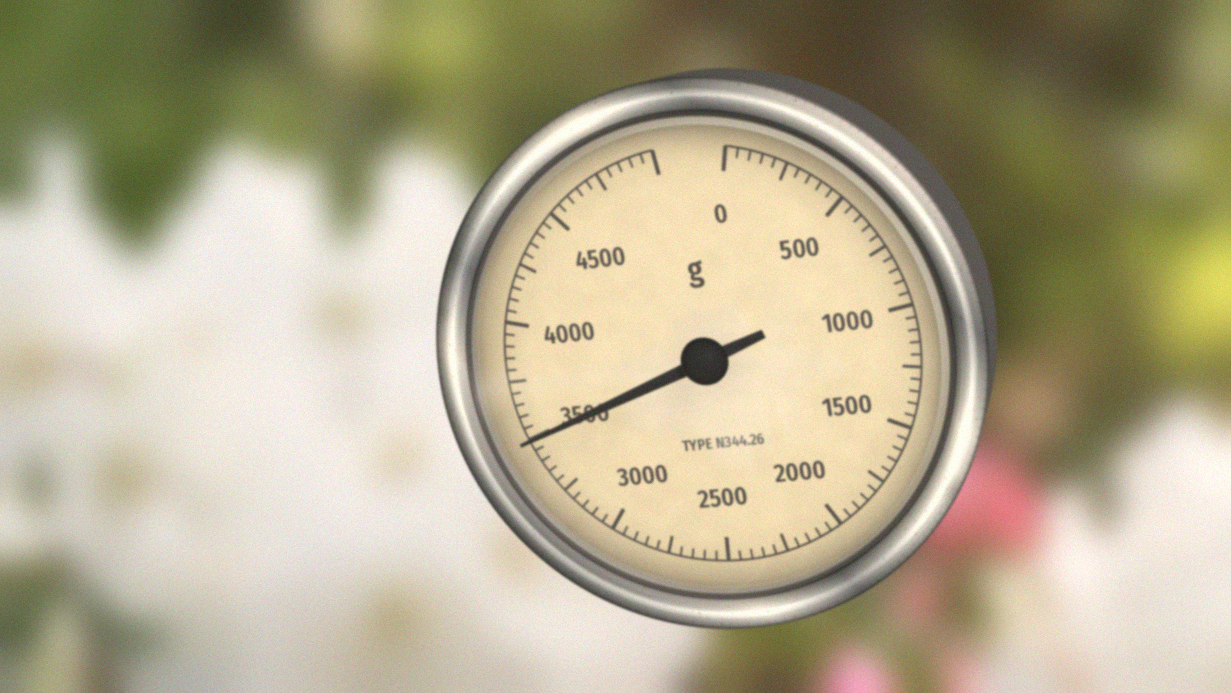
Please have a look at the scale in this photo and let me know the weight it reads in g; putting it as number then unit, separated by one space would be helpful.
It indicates 3500 g
